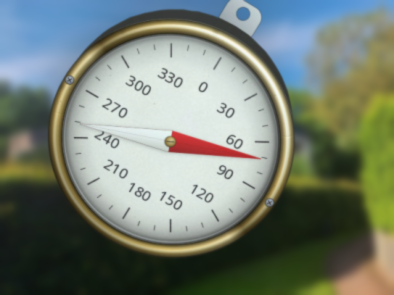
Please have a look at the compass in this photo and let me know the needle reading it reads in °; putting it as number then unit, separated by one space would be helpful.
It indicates 70 °
